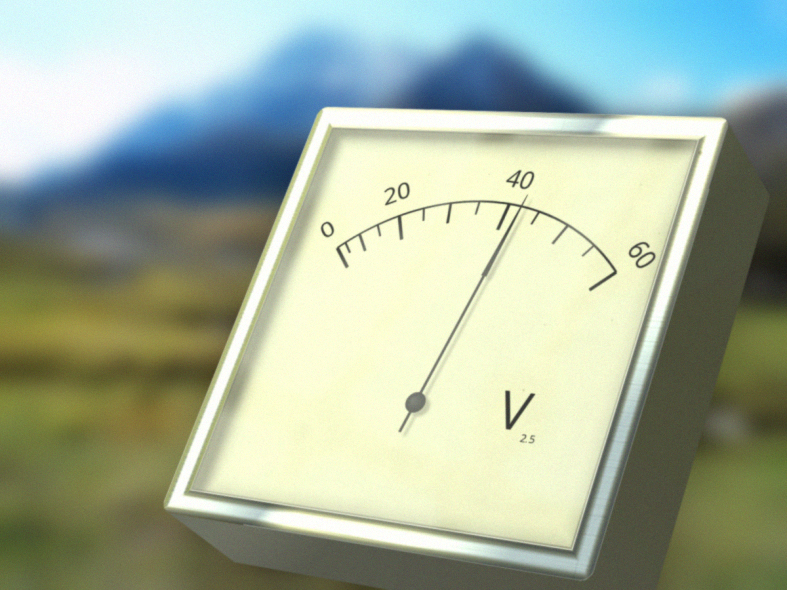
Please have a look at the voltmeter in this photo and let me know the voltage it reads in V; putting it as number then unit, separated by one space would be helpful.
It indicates 42.5 V
